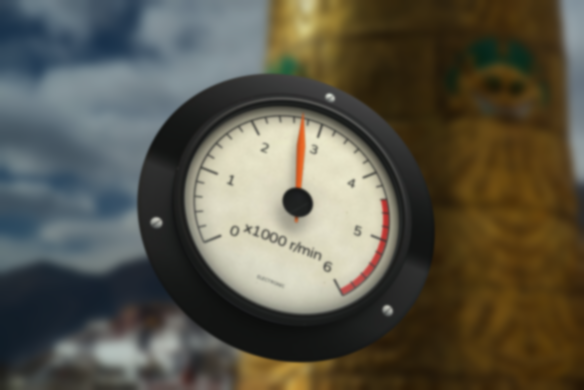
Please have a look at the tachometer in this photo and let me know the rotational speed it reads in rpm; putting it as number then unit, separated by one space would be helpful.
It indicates 2700 rpm
